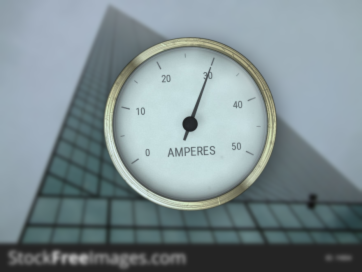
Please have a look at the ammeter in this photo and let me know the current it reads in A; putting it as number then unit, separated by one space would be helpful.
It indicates 30 A
